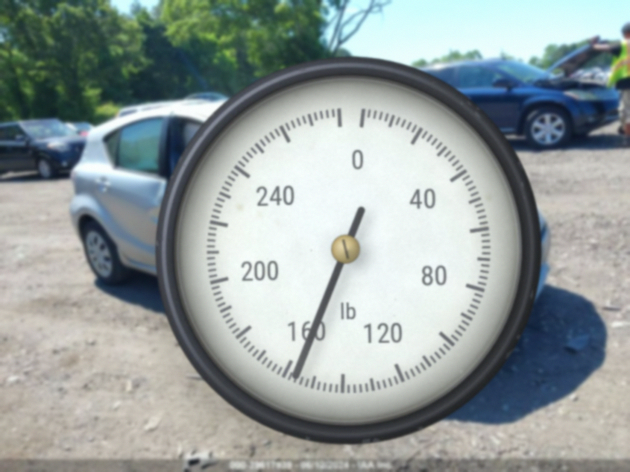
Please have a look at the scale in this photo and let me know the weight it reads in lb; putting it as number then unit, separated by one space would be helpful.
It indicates 156 lb
